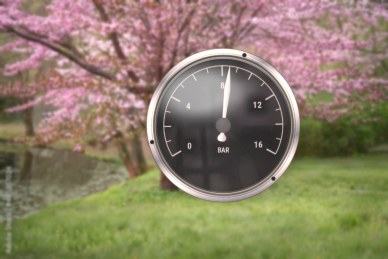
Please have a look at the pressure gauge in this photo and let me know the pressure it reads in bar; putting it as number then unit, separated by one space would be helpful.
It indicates 8.5 bar
